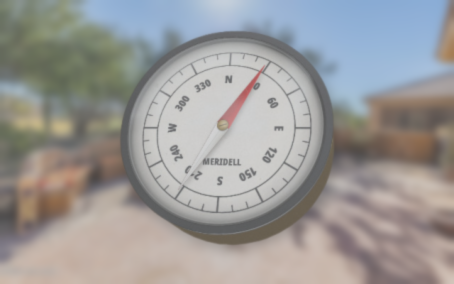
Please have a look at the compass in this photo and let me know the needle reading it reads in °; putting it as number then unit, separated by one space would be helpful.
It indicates 30 °
